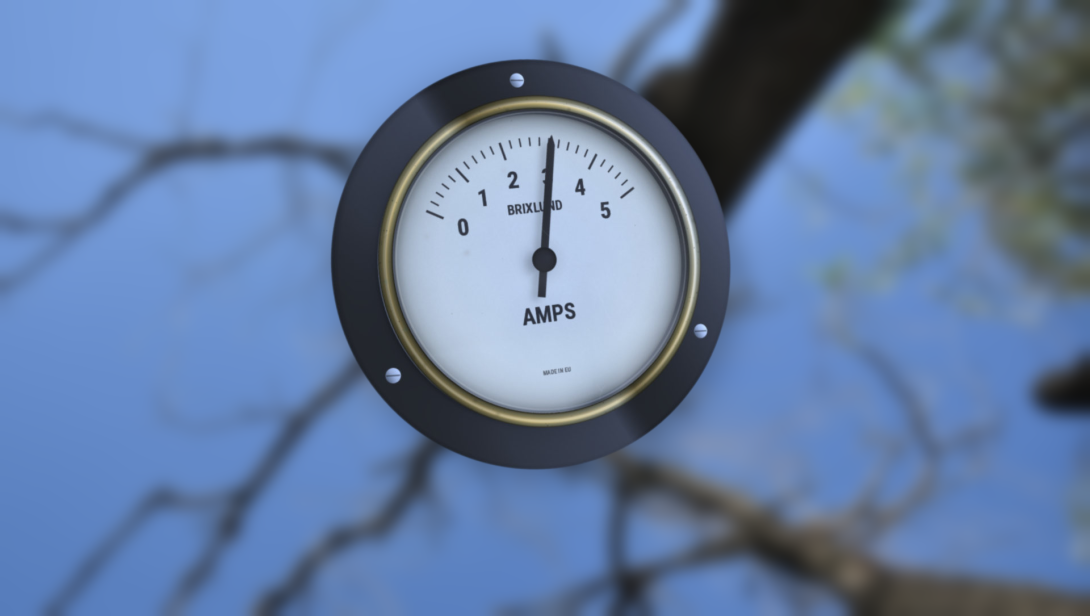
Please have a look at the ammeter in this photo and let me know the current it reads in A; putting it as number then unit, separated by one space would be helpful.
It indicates 3 A
